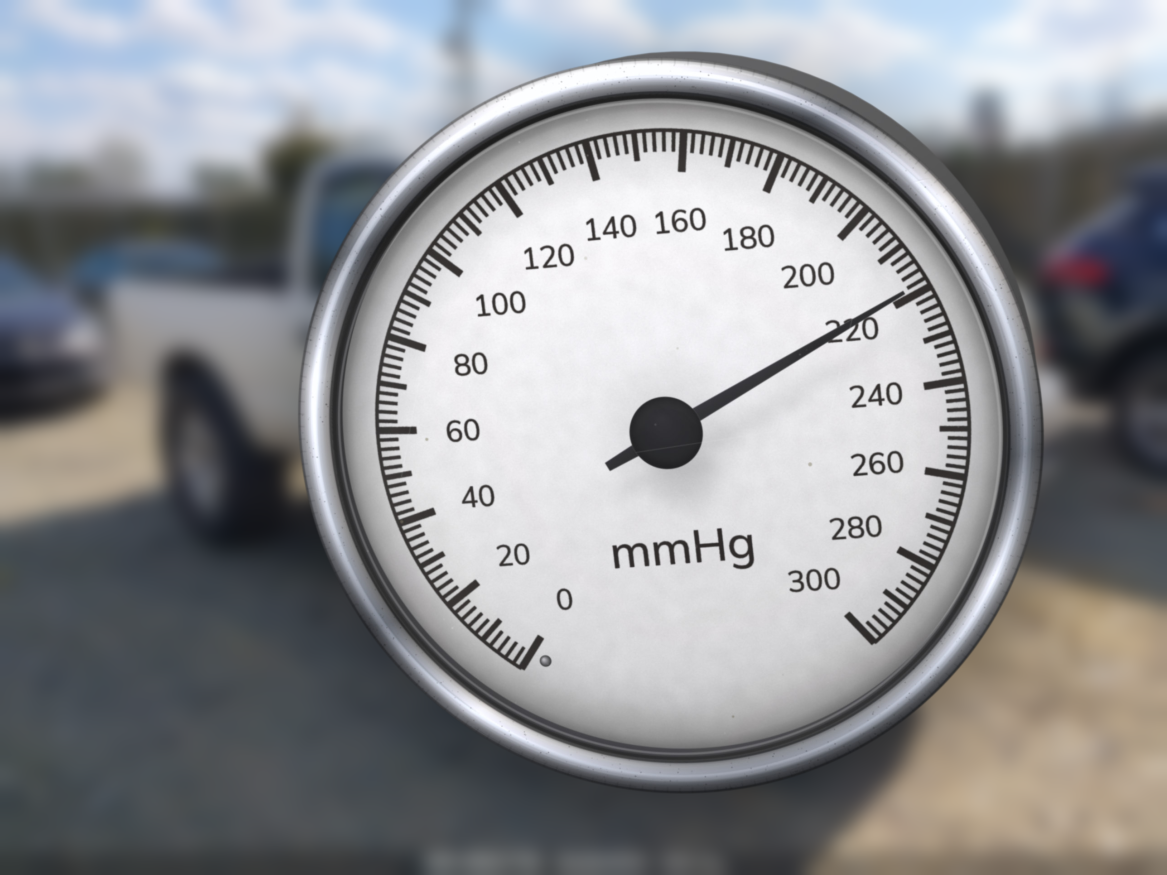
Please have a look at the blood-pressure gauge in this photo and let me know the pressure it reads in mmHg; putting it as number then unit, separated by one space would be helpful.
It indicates 218 mmHg
